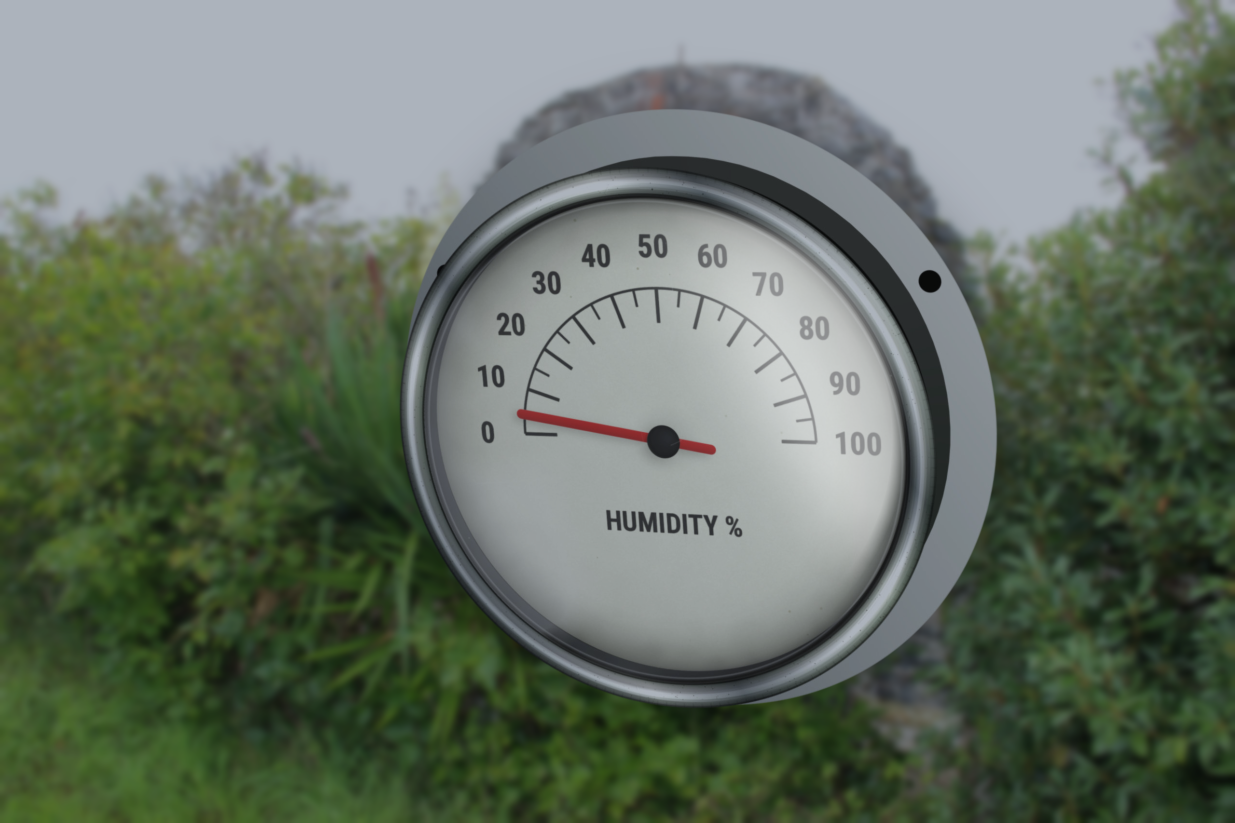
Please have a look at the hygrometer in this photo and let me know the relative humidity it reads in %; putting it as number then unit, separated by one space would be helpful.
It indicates 5 %
